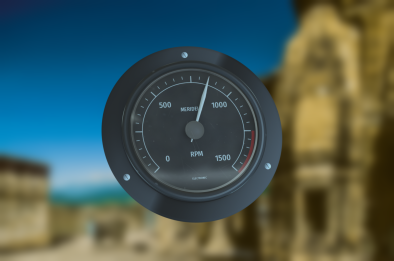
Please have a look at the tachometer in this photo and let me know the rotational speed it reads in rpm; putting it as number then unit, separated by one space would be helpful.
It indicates 850 rpm
